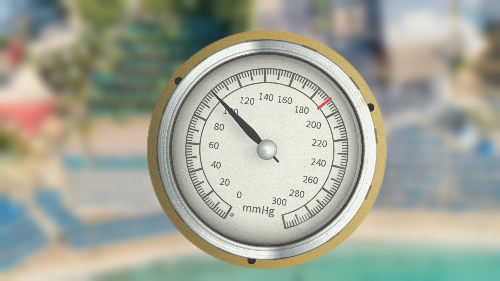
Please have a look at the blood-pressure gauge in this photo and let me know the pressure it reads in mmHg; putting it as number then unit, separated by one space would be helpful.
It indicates 100 mmHg
